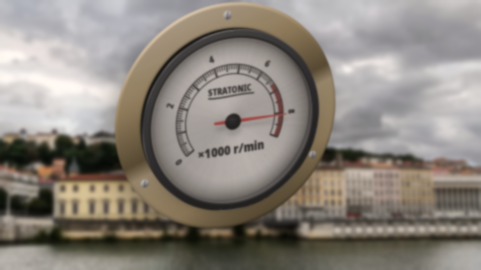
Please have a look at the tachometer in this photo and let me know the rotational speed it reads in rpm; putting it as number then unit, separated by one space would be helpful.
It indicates 8000 rpm
